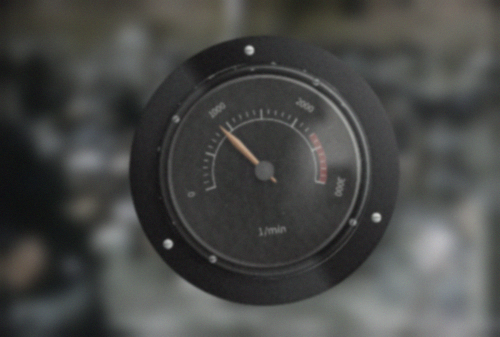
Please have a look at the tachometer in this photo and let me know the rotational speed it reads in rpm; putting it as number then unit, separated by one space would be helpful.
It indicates 900 rpm
